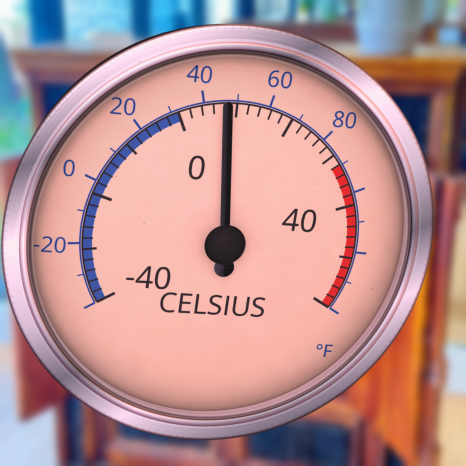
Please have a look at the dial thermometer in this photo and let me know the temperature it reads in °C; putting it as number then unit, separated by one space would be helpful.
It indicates 8 °C
